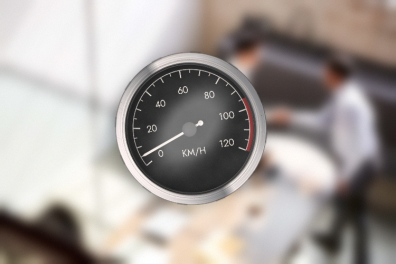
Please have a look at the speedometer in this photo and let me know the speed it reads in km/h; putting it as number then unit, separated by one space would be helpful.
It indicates 5 km/h
